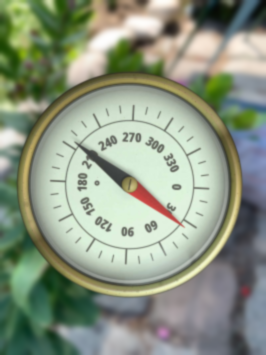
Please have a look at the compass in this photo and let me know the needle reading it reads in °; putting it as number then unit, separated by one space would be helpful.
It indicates 35 °
